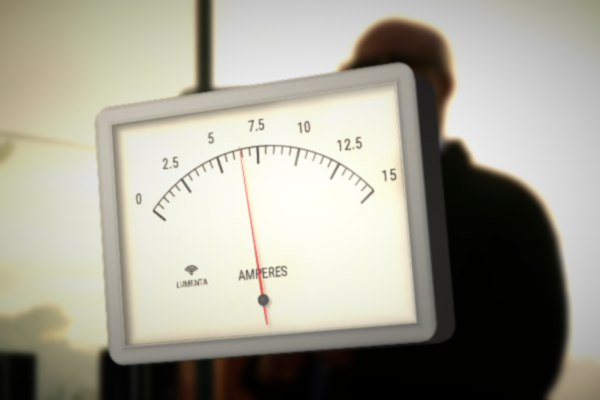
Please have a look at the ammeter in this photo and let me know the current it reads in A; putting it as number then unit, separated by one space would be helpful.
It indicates 6.5 A
